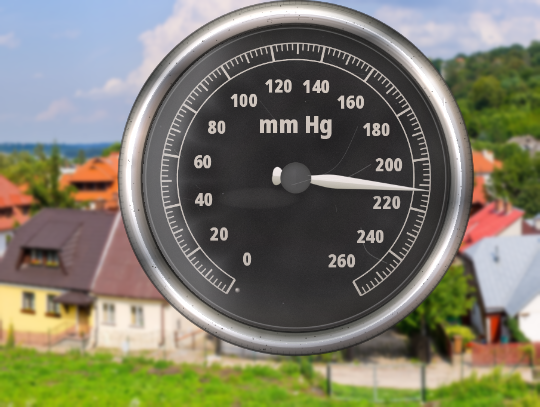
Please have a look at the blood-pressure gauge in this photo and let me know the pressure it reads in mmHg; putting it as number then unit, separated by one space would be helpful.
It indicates 212 mmHg
